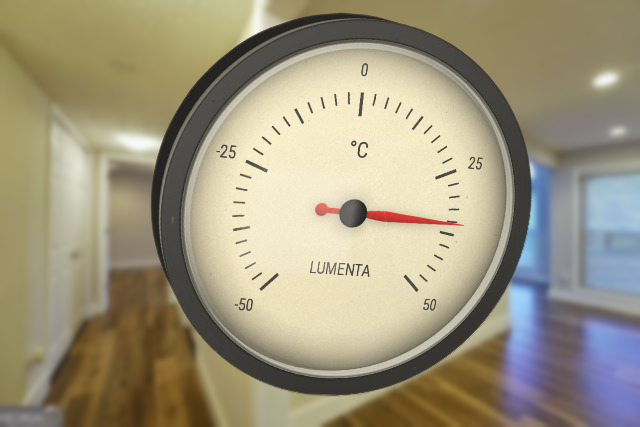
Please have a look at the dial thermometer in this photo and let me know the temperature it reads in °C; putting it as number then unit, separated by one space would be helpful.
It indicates 35 °C
